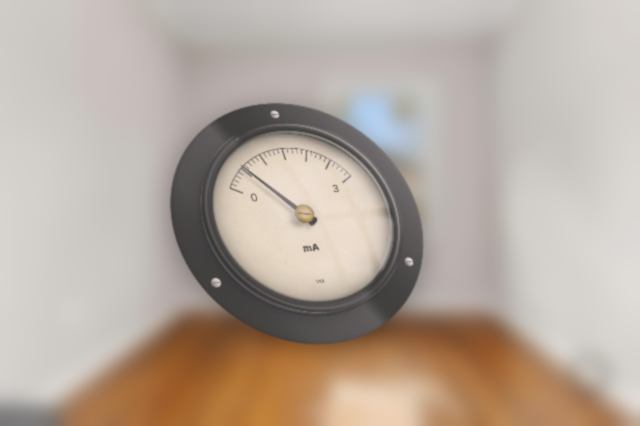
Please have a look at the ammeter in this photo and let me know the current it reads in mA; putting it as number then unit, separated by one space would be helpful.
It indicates 0.5 mA
